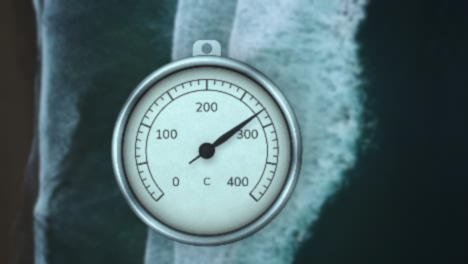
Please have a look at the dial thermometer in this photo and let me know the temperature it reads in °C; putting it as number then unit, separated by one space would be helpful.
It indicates 280 °C
